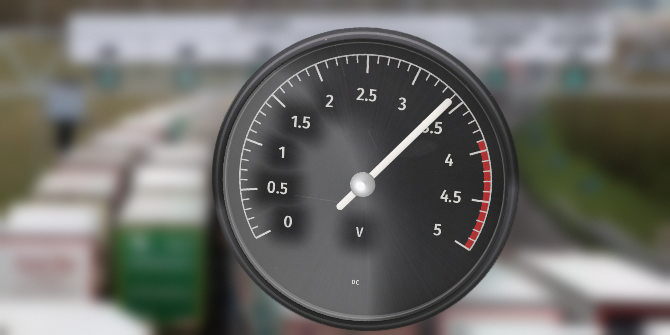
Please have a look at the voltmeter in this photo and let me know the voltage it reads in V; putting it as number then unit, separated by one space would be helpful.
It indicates 3.4 V
